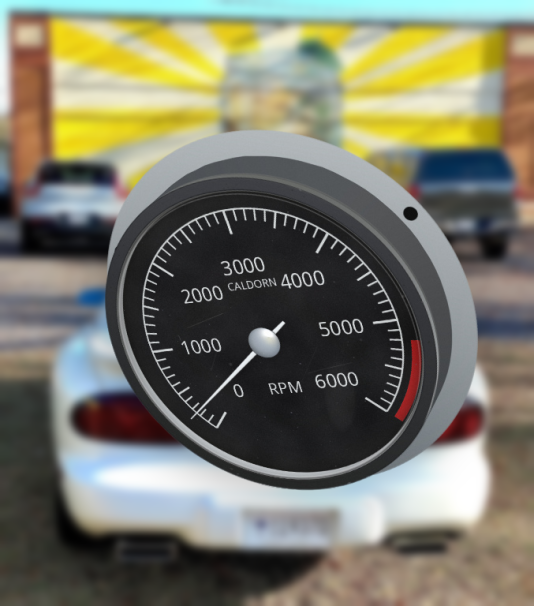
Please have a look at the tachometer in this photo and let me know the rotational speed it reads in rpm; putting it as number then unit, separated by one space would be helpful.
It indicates 250 rpm
